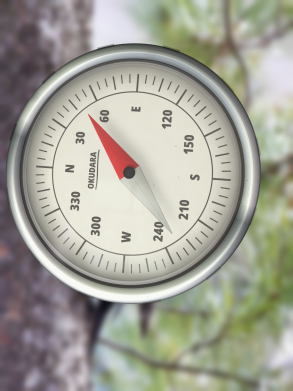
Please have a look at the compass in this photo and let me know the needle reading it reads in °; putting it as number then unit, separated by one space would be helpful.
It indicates 50 °
